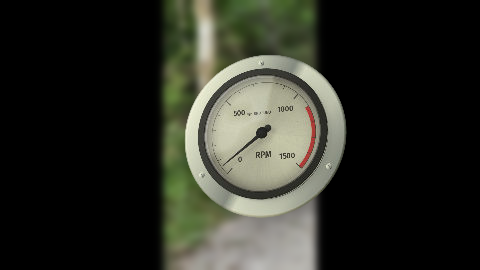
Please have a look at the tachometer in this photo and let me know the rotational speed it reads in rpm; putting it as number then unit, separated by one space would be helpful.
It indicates 50 rpm
